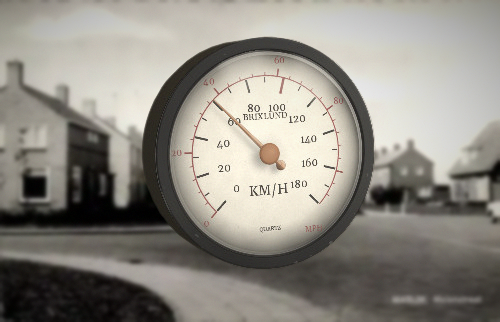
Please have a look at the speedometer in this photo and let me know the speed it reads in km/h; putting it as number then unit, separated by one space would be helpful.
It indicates 60 km/h
